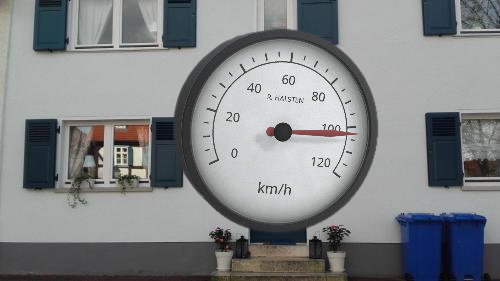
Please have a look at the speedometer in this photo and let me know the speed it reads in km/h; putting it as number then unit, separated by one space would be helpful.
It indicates 102.5 km/h
